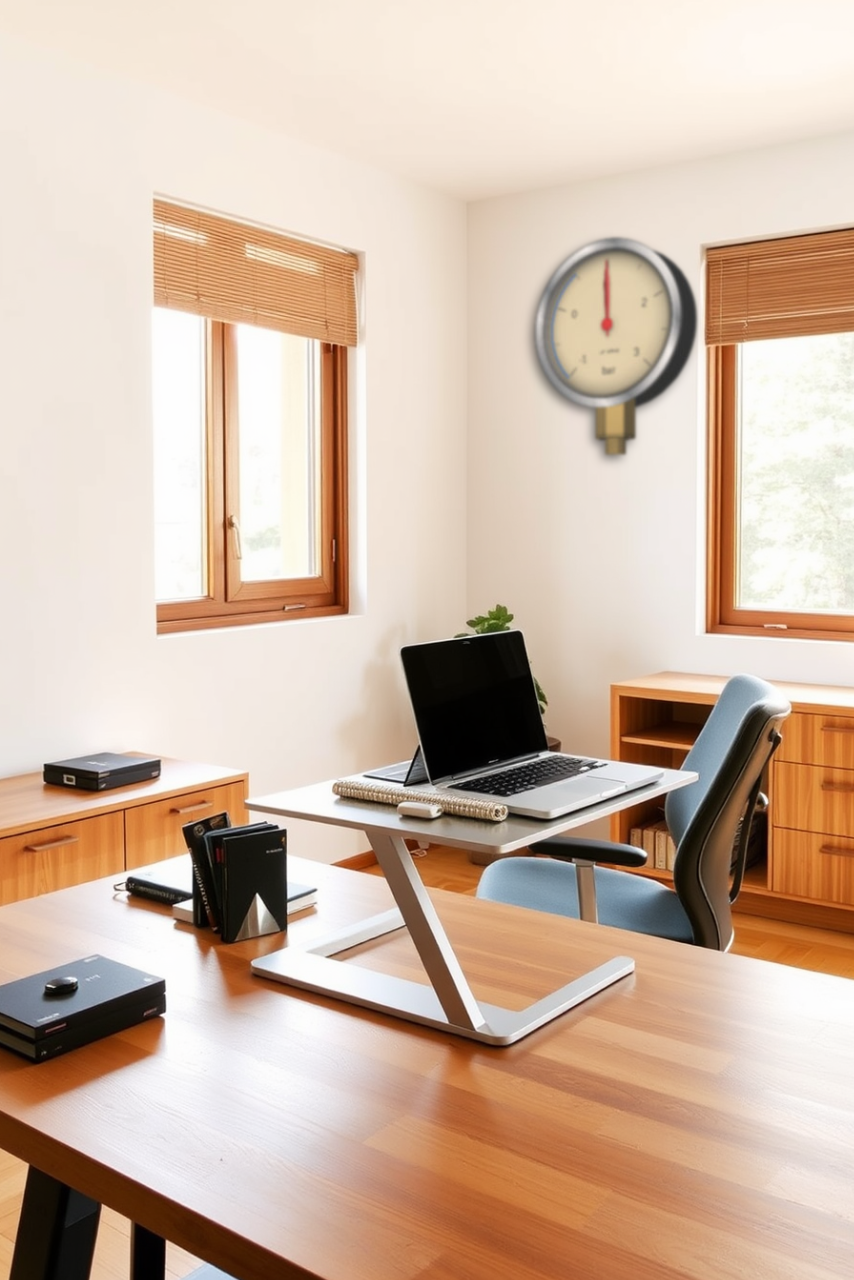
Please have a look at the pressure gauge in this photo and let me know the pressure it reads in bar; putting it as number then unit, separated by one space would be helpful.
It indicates 1 bar
